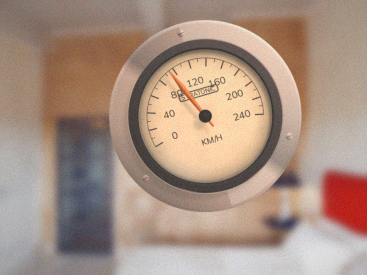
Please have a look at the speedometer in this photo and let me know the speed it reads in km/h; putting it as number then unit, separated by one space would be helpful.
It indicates 95 km/h
